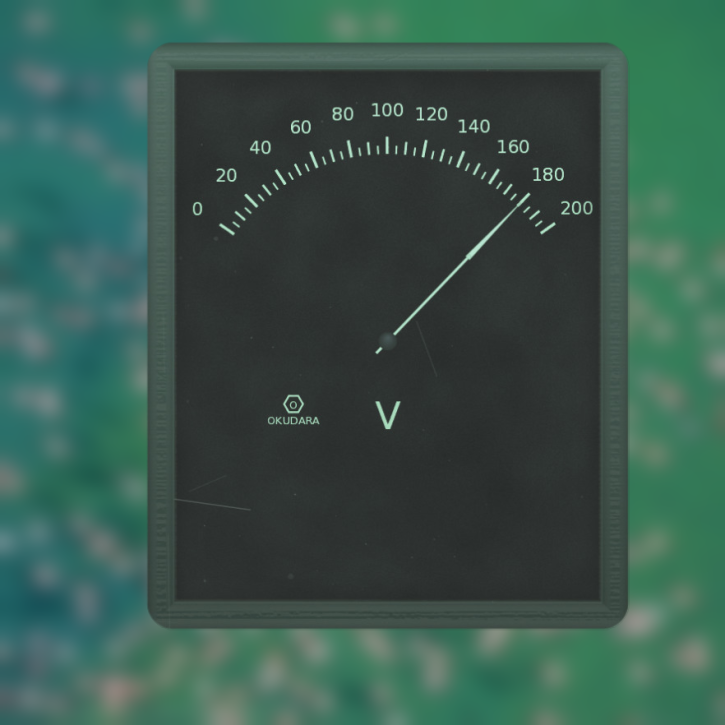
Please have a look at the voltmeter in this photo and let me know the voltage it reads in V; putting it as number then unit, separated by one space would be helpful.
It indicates 180 V
